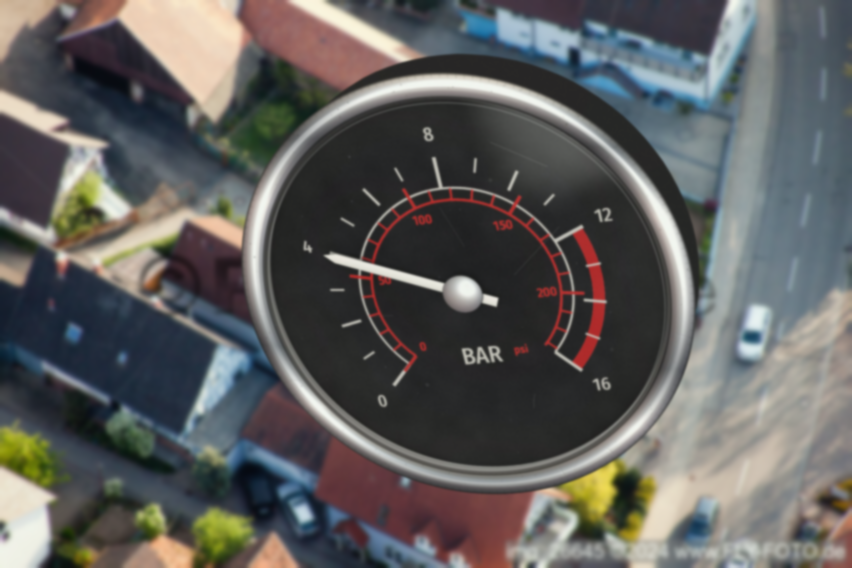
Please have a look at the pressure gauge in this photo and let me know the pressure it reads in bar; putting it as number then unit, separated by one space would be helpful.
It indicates 4 bar
